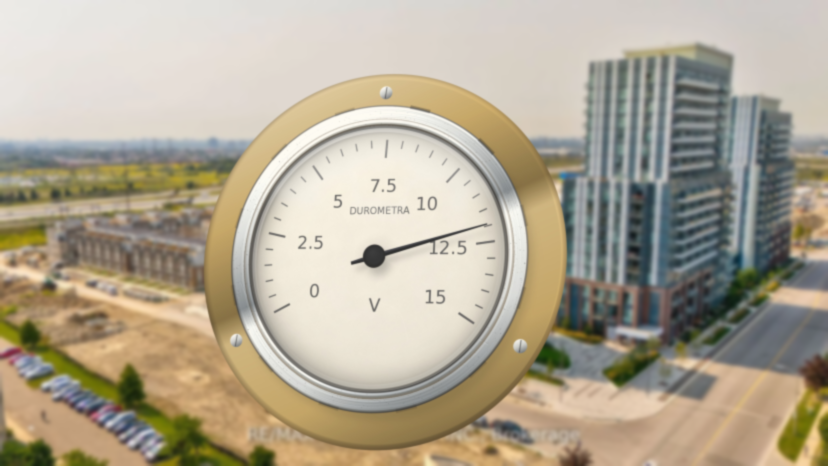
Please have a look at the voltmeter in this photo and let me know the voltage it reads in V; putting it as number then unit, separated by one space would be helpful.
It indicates 12 V
